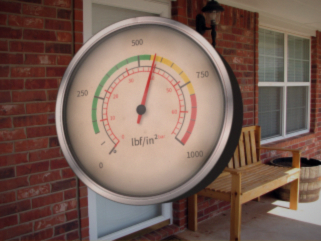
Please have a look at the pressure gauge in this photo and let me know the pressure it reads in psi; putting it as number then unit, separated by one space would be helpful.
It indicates 575 psi
